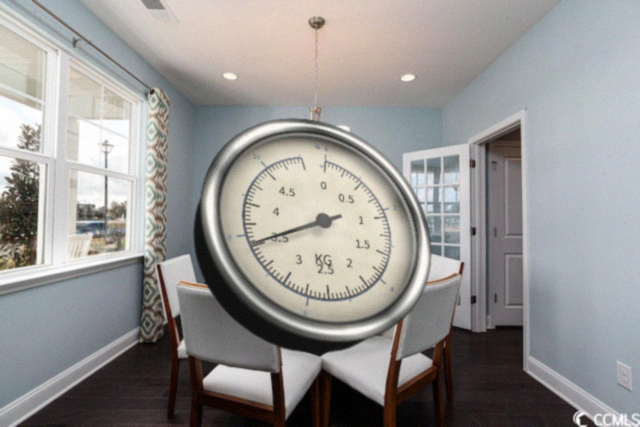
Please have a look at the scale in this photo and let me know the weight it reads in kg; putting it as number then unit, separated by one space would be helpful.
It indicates 3.5 kg
